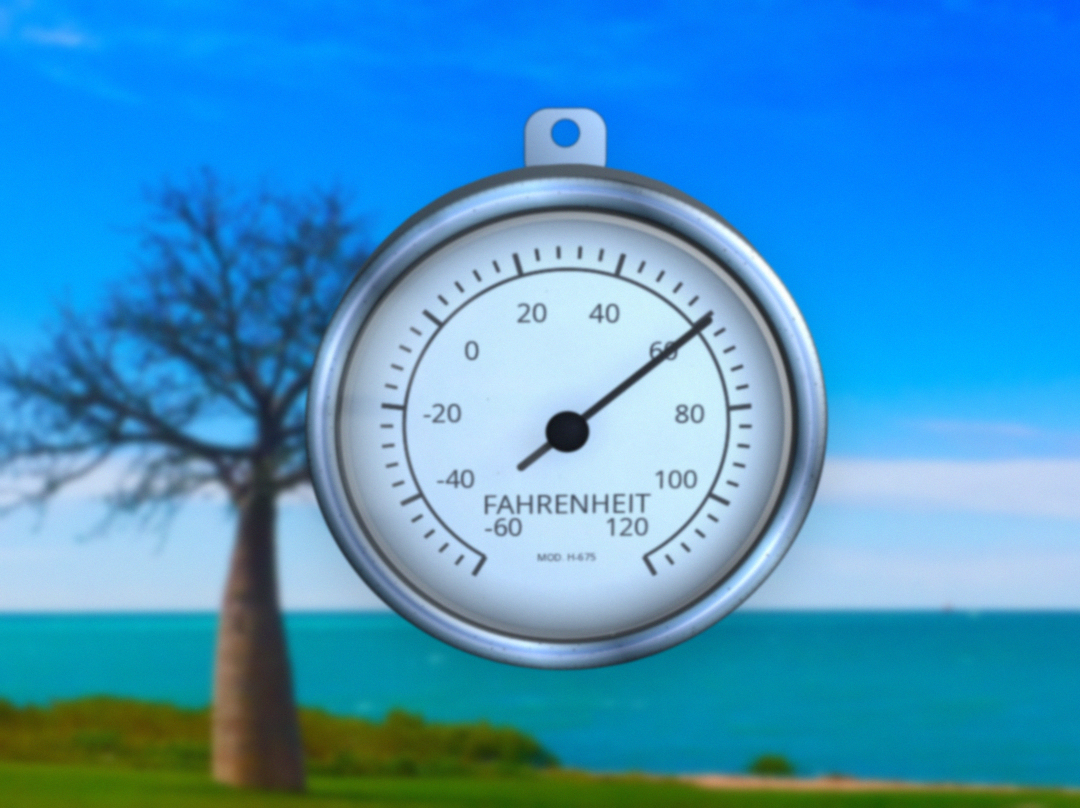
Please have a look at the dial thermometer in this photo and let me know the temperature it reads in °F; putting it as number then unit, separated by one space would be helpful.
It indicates 60 °F
